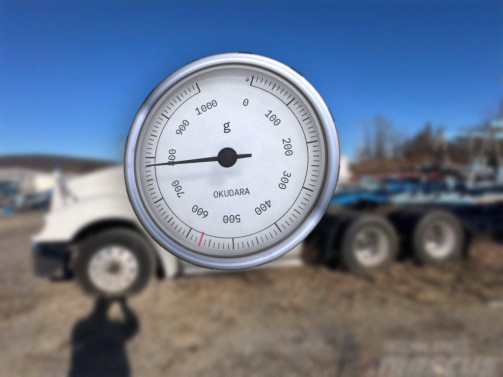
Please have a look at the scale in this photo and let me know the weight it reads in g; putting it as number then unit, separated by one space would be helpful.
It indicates 780 g
